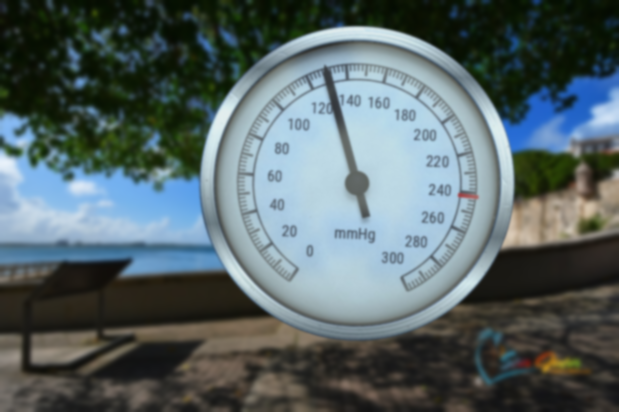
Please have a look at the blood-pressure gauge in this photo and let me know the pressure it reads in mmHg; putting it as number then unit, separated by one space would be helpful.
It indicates 130 mmHg
